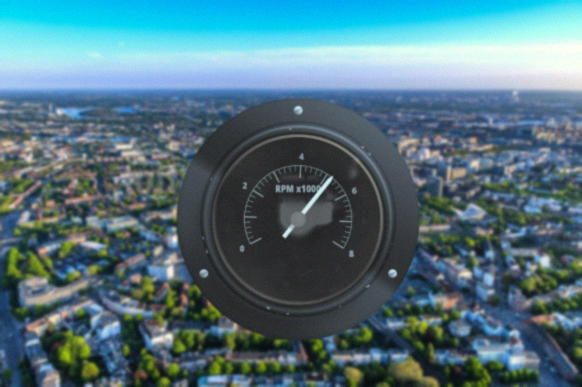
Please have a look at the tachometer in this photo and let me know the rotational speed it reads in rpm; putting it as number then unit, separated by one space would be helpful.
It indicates 5200 rpm
